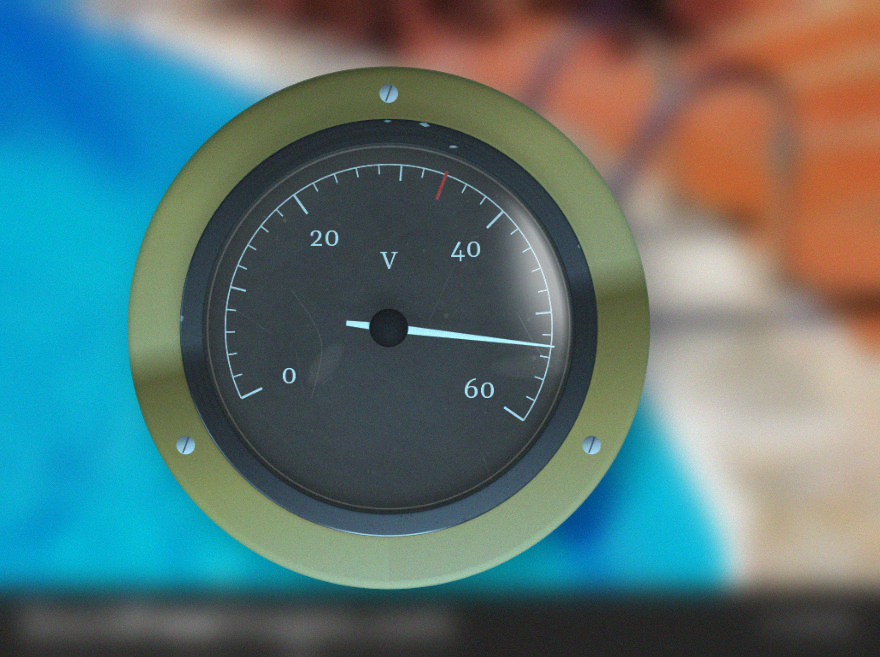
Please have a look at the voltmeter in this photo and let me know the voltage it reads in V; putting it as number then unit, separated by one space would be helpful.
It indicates 53 V
